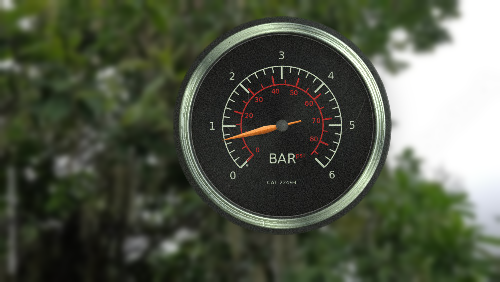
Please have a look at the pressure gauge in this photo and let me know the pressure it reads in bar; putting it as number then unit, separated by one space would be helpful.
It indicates 0.7 bar
